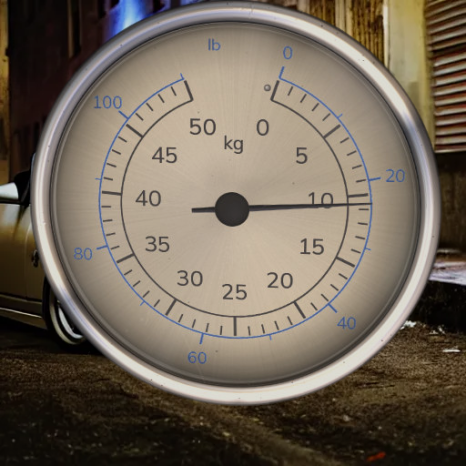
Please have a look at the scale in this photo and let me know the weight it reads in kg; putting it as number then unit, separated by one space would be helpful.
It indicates 10.5 kg
